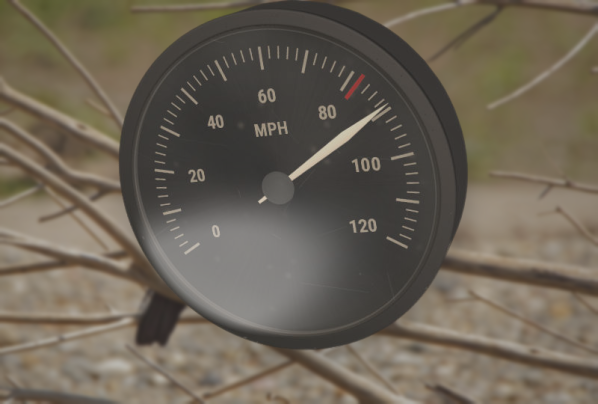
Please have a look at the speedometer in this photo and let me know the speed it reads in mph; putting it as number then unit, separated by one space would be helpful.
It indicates 89 mph
